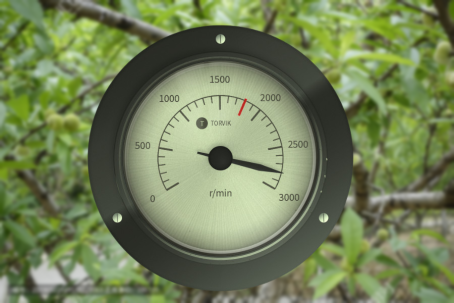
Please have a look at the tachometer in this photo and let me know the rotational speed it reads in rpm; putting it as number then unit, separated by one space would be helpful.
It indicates 2800 rpm
